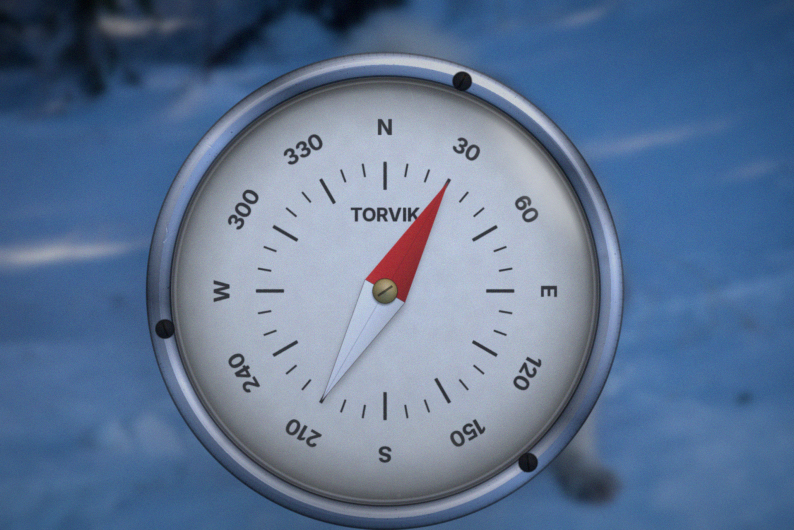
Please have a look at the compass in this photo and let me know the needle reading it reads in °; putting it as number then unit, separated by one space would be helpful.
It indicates 30 °
